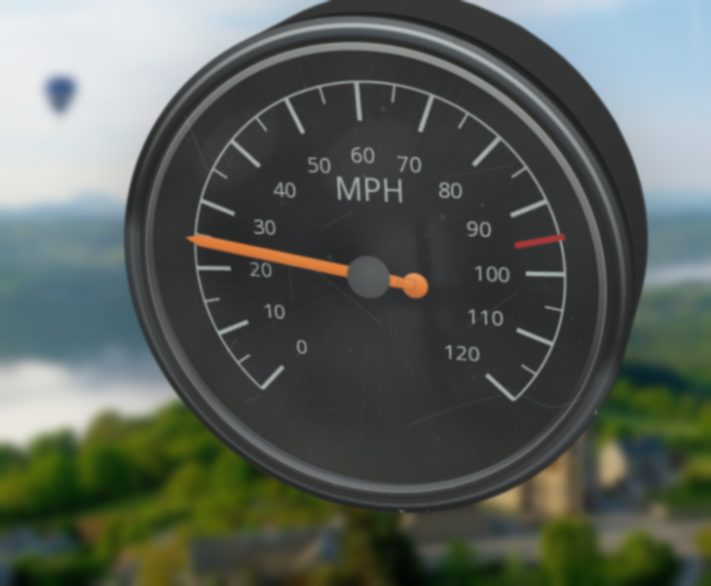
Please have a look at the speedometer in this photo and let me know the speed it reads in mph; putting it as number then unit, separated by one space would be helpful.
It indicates 25 mph
